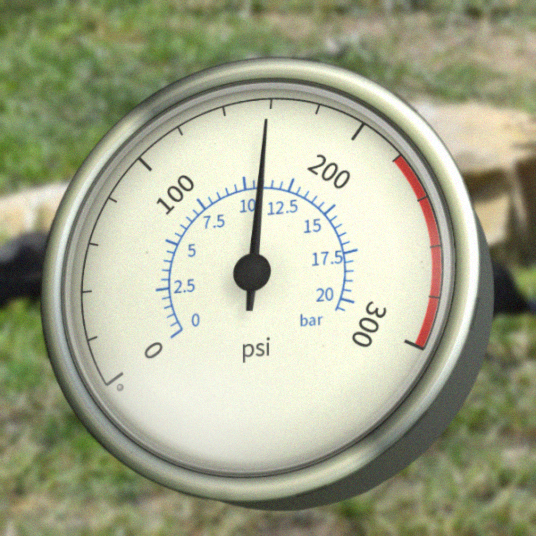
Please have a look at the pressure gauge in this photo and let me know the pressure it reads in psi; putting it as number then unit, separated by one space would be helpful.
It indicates 160 psi
